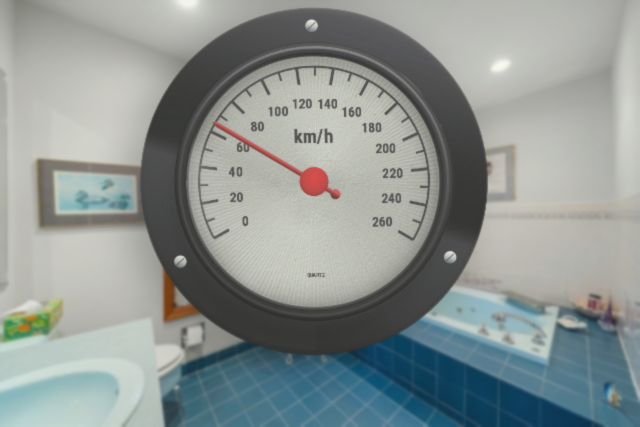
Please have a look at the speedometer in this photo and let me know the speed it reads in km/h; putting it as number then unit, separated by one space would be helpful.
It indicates 65 km/h
